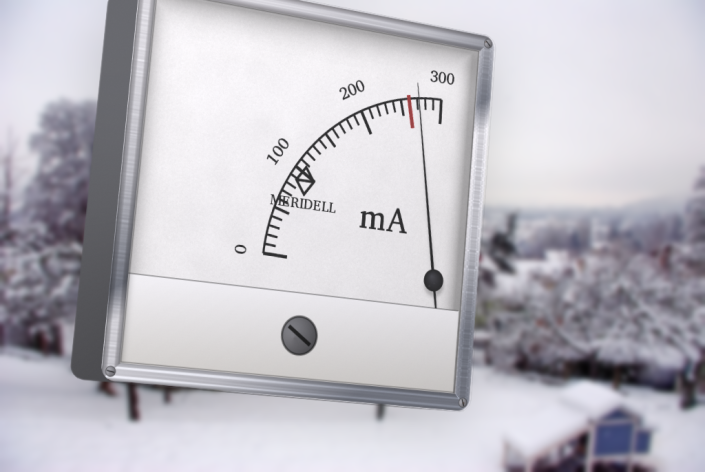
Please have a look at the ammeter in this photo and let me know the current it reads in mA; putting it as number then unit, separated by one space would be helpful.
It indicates 270 mA
